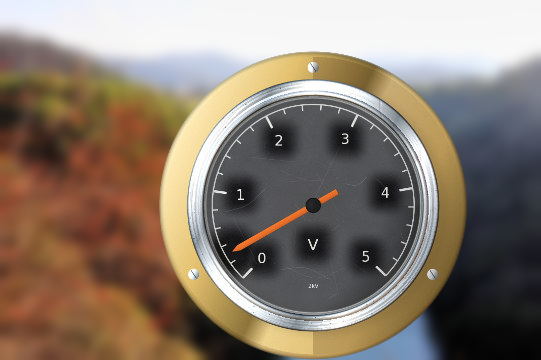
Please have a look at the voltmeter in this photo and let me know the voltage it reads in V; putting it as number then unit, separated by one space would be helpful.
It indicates 0.3 V
